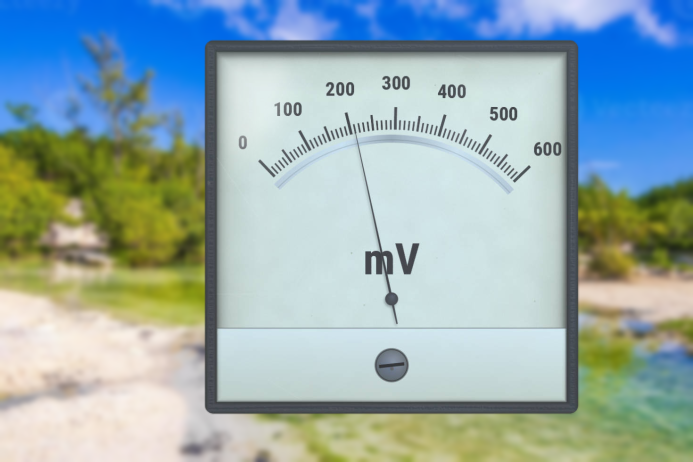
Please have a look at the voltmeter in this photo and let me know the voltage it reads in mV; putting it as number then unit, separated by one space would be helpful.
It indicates 210 mV
